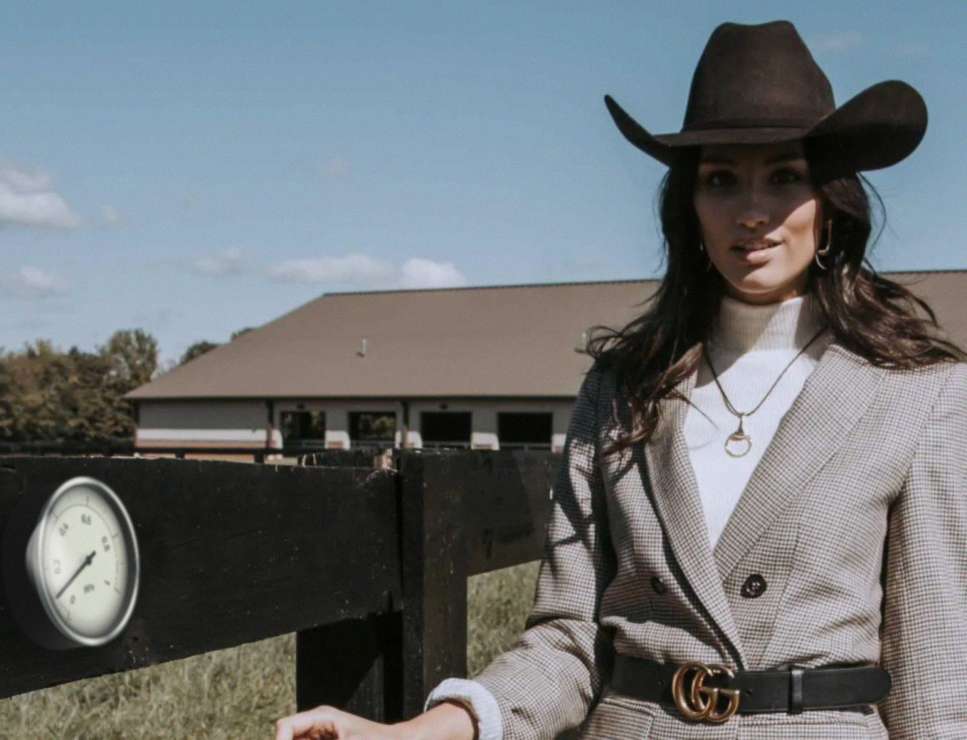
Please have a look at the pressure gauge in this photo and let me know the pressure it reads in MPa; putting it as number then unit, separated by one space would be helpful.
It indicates 0.1 MPa
